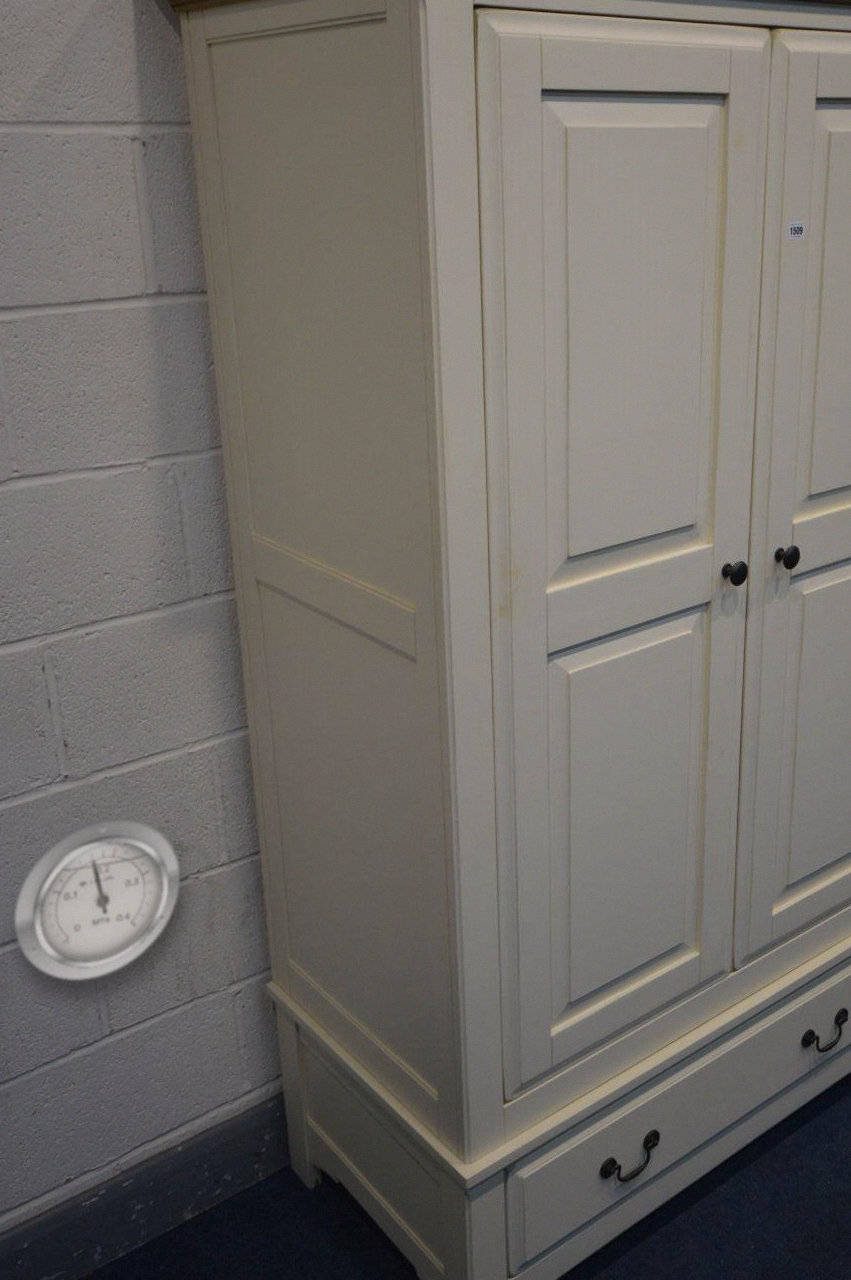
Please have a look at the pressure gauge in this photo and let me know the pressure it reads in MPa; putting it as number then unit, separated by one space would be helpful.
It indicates 0.18 MPa
